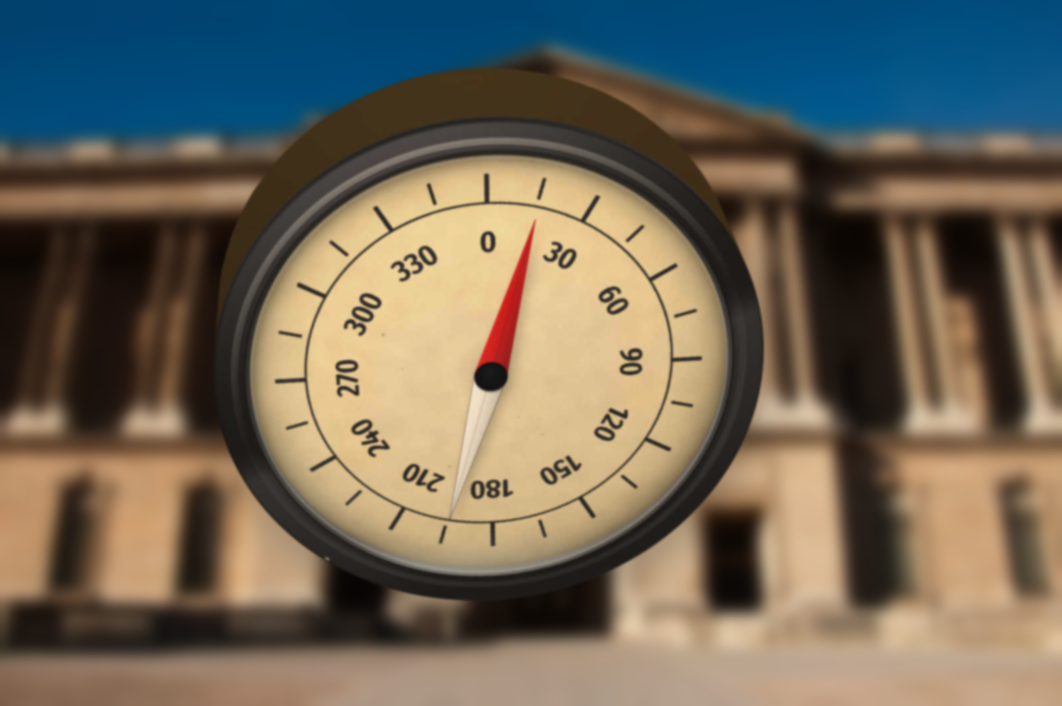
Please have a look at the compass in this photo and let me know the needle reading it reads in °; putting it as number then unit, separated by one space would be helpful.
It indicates 15 °
